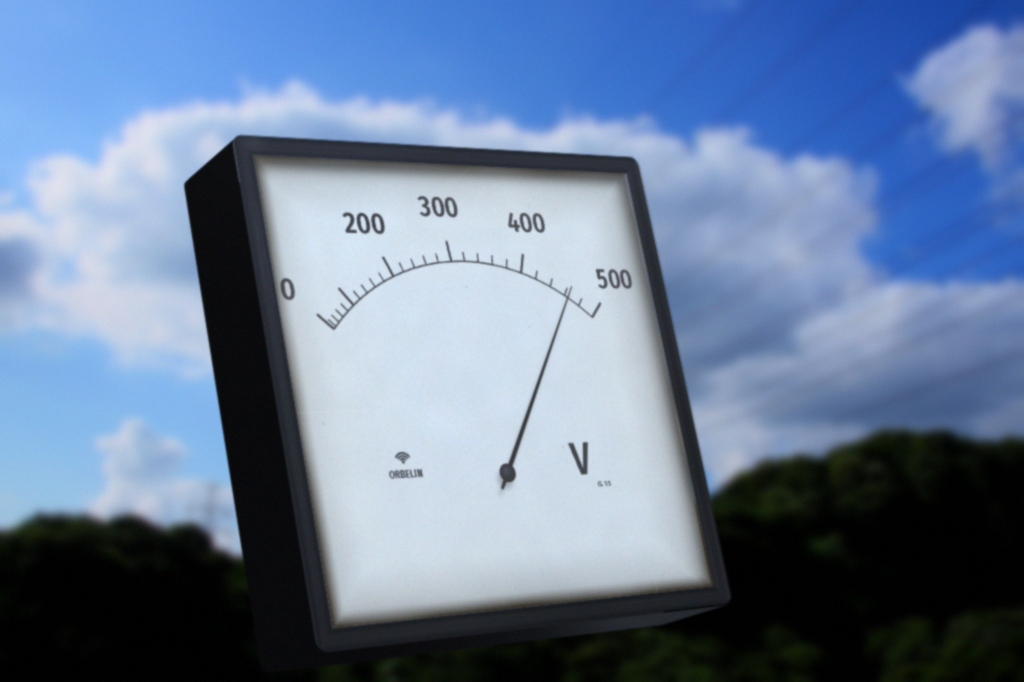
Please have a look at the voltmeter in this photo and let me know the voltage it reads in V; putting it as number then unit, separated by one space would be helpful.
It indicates 460 V
